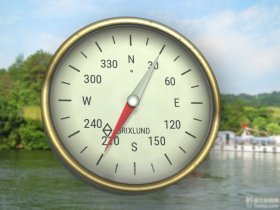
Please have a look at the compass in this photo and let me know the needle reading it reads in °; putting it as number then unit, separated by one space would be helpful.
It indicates 210 °
